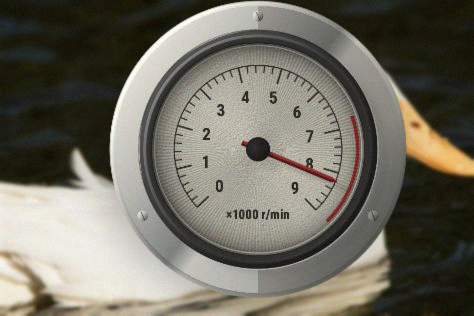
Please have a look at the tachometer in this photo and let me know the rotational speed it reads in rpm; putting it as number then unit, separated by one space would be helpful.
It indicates 8200 rpm
